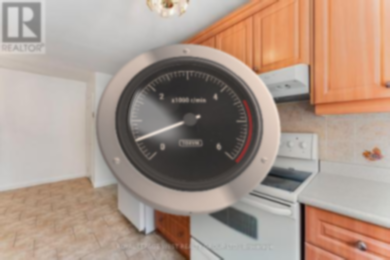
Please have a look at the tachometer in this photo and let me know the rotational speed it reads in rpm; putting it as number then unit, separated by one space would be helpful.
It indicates 500 rpm
